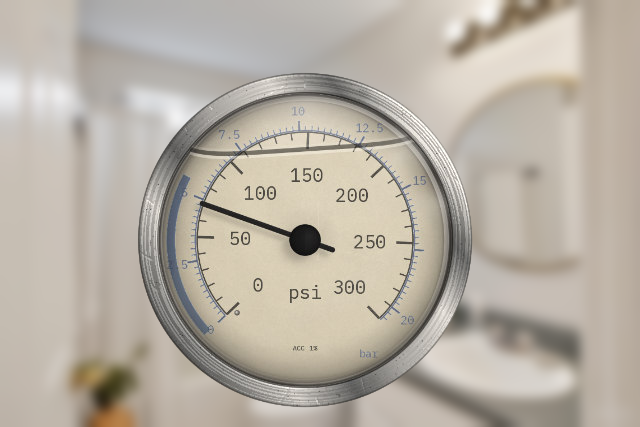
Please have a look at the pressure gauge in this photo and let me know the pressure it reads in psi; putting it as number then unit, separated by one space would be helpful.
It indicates 70 psi
